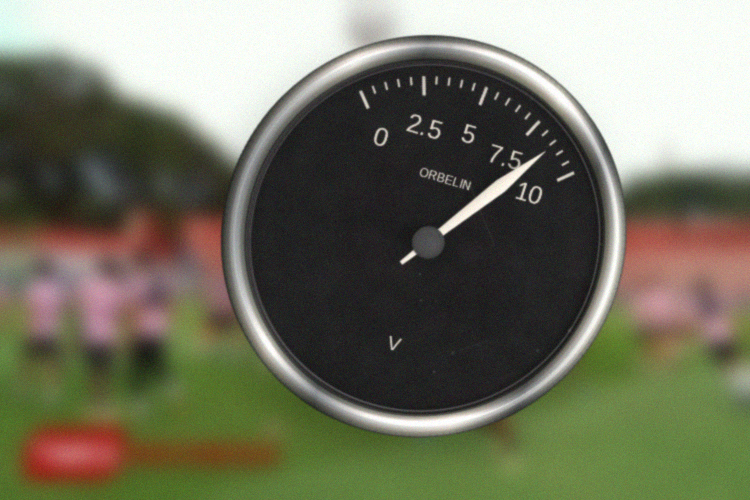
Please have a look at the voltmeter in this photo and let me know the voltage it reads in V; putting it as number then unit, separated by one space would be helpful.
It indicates 8.5 V
